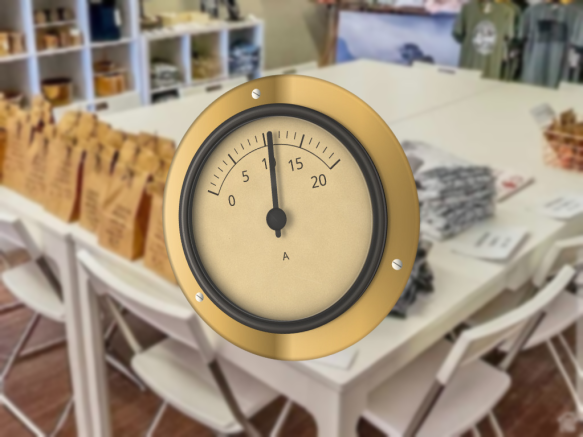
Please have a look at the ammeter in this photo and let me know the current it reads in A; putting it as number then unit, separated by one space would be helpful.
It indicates 11 A
